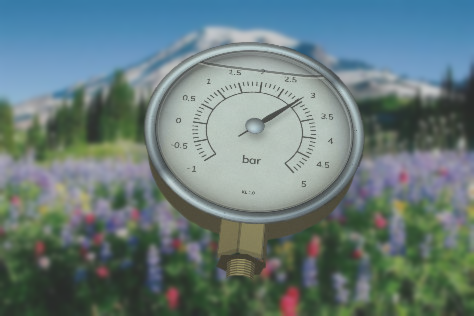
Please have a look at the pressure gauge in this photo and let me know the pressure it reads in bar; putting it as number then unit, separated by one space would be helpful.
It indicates 3 bar
